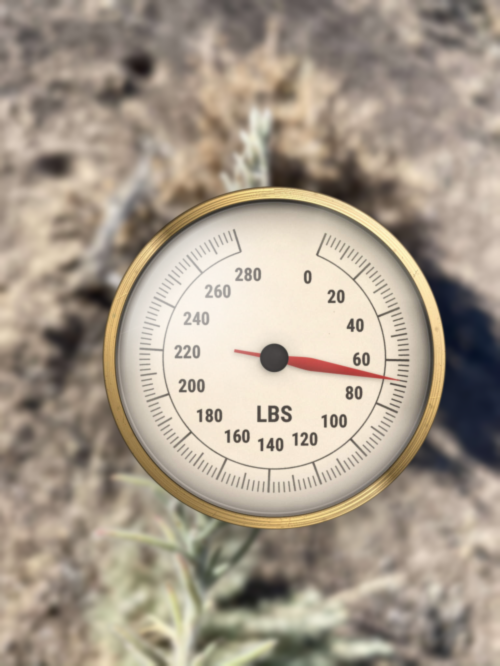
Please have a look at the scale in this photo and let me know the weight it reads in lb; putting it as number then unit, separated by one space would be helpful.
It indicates 68 lb
